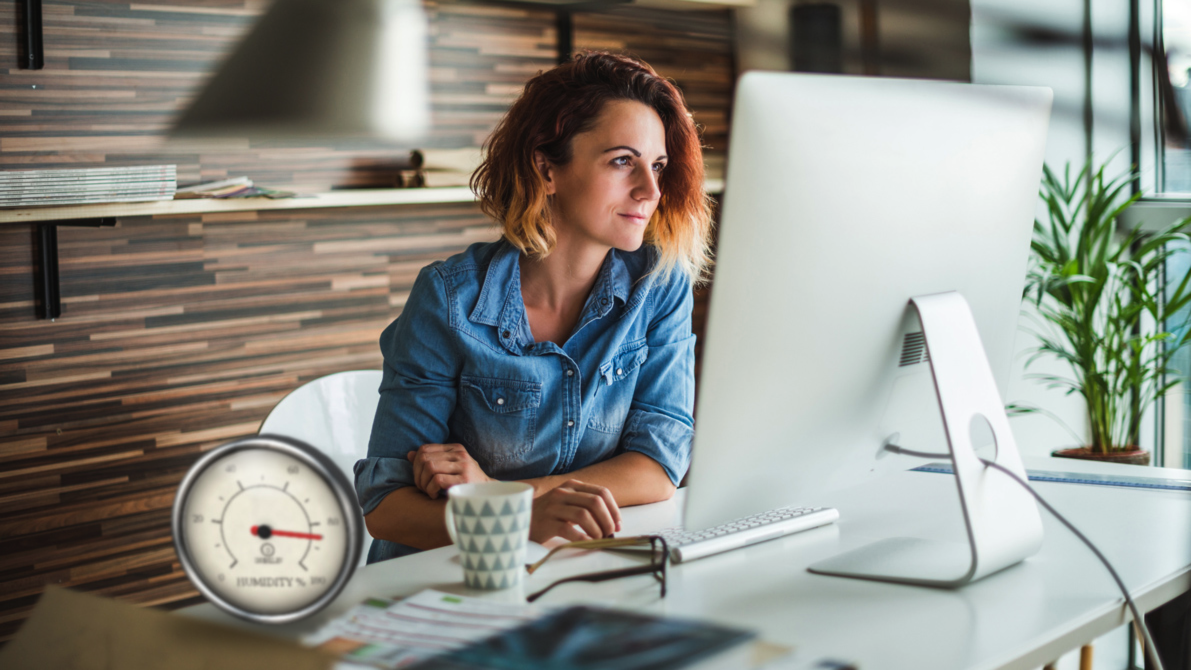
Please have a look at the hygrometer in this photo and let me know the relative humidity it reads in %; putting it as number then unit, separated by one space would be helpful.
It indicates 85 %
